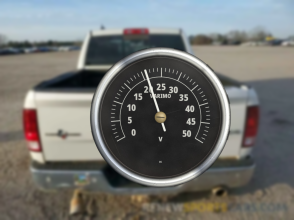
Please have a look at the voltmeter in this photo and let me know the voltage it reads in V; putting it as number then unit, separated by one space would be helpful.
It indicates 21 V
